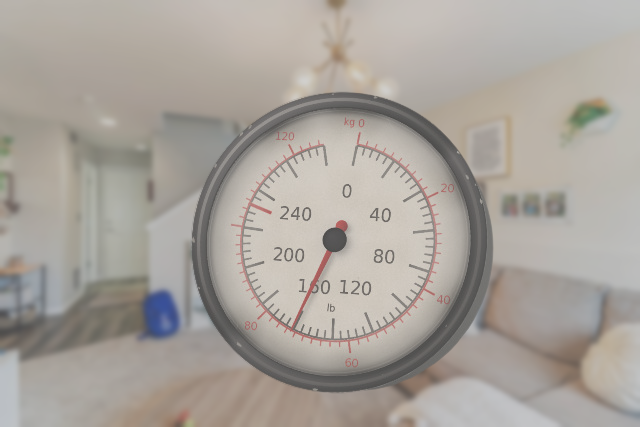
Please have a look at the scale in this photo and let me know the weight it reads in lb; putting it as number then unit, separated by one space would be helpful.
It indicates 160 lb
